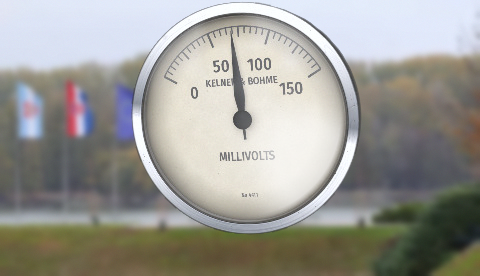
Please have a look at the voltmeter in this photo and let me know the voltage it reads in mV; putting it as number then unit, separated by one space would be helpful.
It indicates 70 mV
